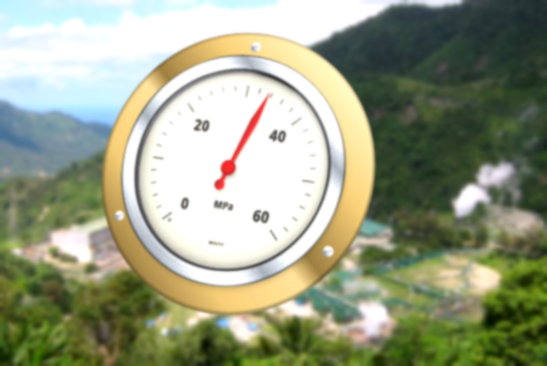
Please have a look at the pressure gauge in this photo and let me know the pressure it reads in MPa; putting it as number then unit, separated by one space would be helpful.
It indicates 34 MPa
